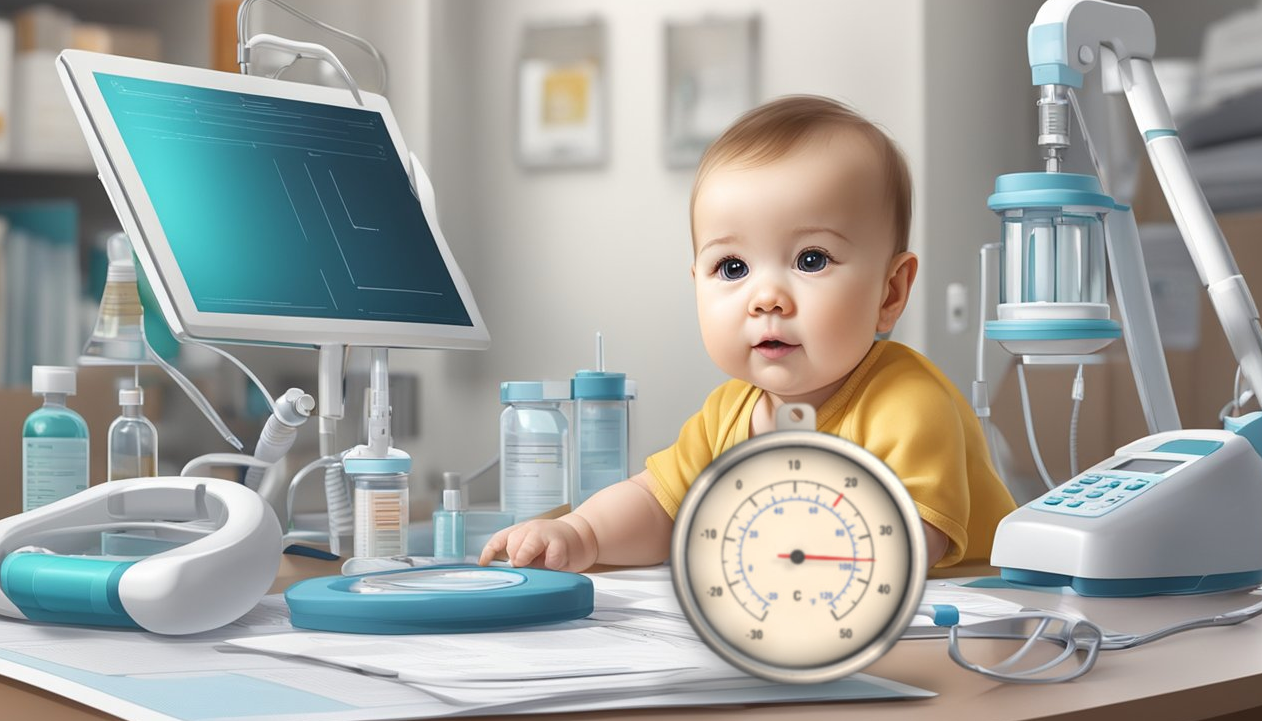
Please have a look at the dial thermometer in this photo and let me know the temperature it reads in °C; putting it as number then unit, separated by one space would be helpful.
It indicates 35 °C
